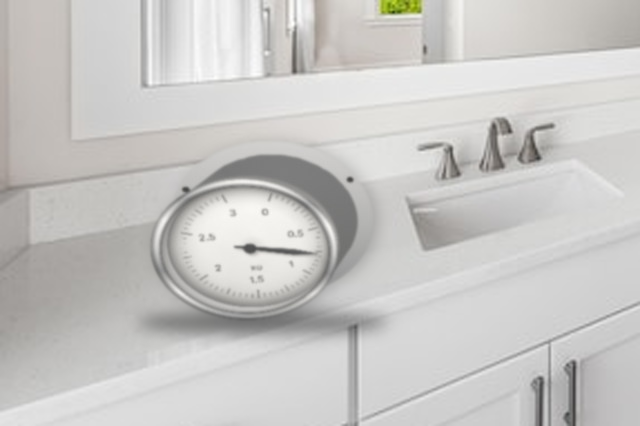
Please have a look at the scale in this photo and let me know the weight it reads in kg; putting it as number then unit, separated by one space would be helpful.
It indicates 0.75 kg
